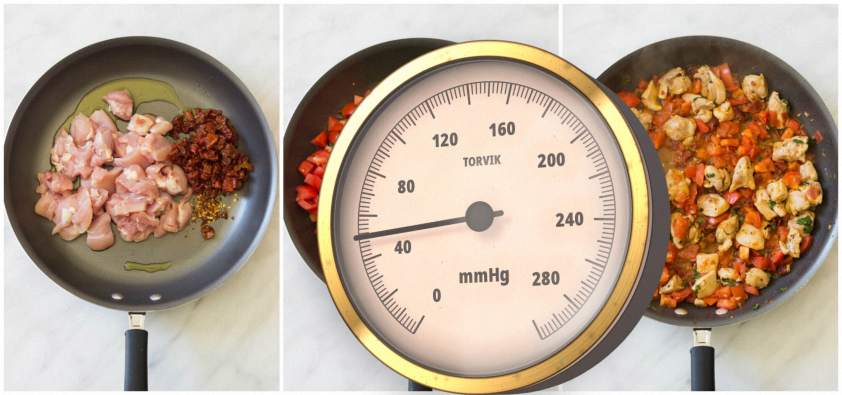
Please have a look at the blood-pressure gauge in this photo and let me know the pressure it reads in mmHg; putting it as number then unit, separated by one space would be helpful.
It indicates 50 mmHg
